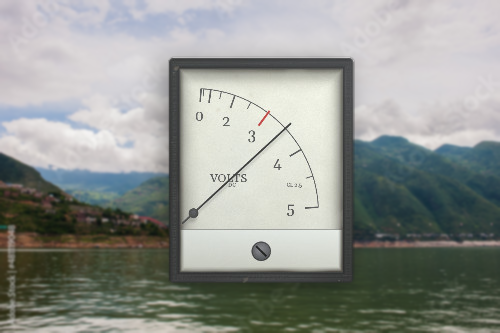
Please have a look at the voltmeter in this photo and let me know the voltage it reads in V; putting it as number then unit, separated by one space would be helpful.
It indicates 3.5 V
